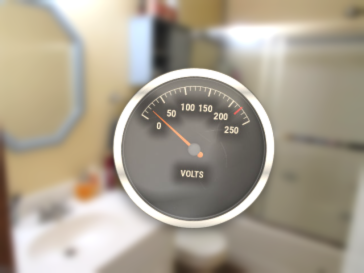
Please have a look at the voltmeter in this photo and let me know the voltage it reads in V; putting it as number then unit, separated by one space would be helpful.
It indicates 20 V
